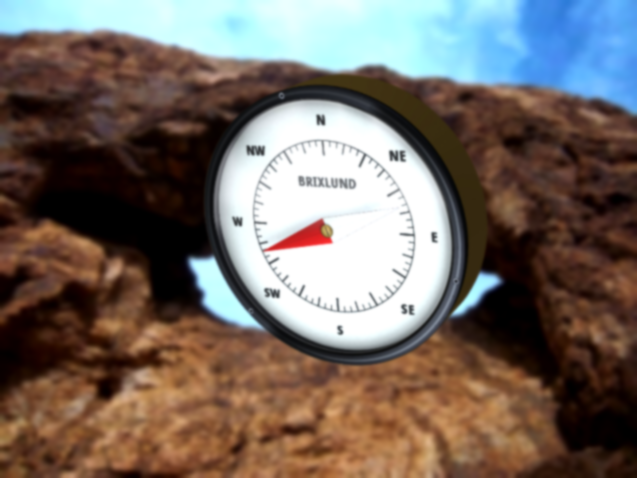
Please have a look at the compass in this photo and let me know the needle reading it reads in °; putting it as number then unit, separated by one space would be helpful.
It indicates 250 °
